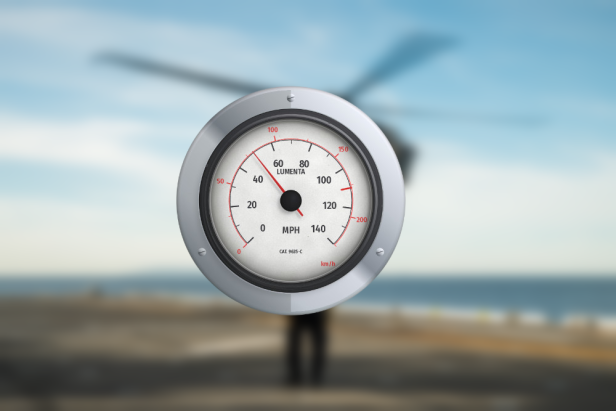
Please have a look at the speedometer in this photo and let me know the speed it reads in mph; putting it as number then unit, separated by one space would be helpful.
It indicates 50 mph
